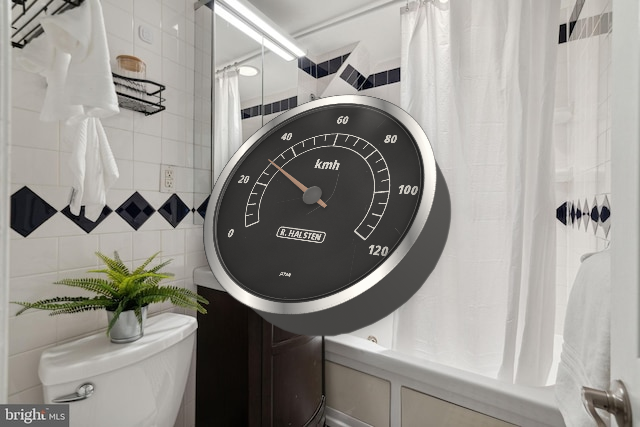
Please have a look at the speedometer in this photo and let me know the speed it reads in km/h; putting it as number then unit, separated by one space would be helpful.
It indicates 30 km/h
